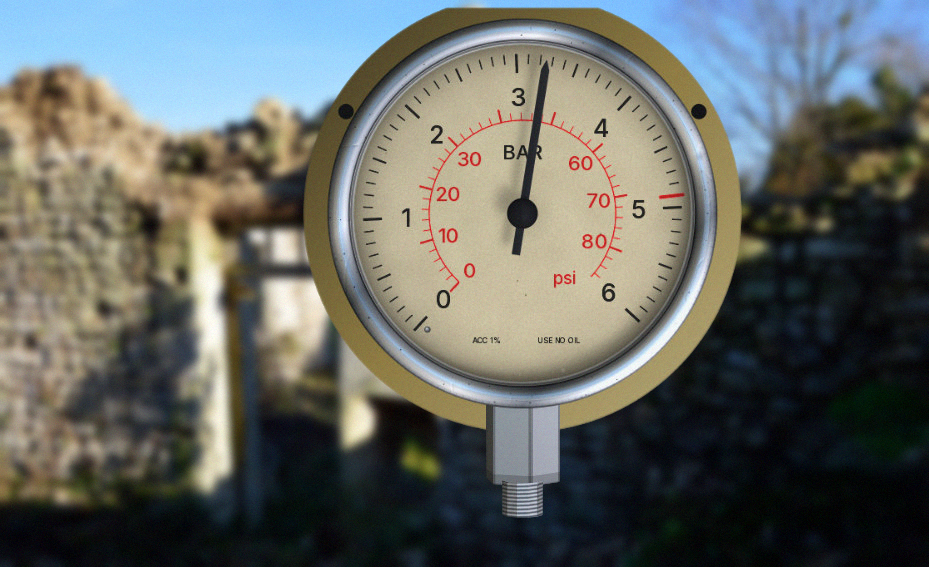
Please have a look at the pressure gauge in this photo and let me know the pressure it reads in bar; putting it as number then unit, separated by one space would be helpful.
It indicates 3.25 bar
